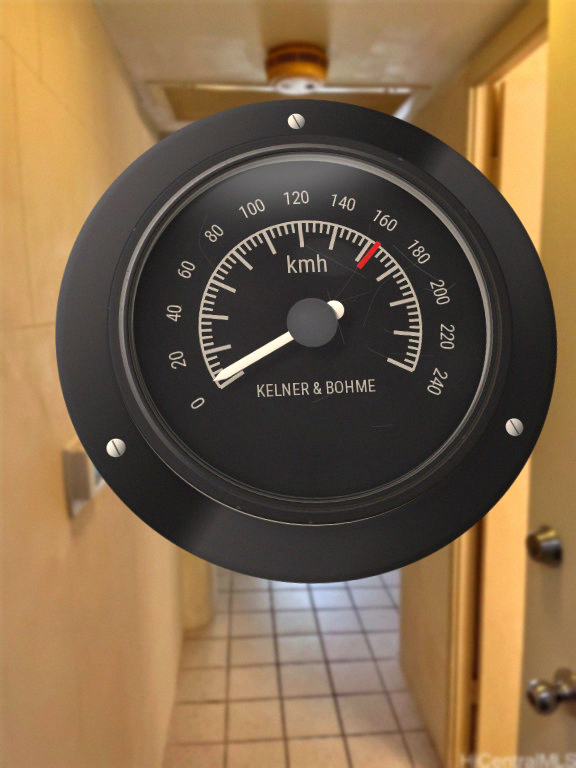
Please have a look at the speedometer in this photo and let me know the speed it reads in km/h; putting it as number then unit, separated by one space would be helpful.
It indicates 4 km/h
